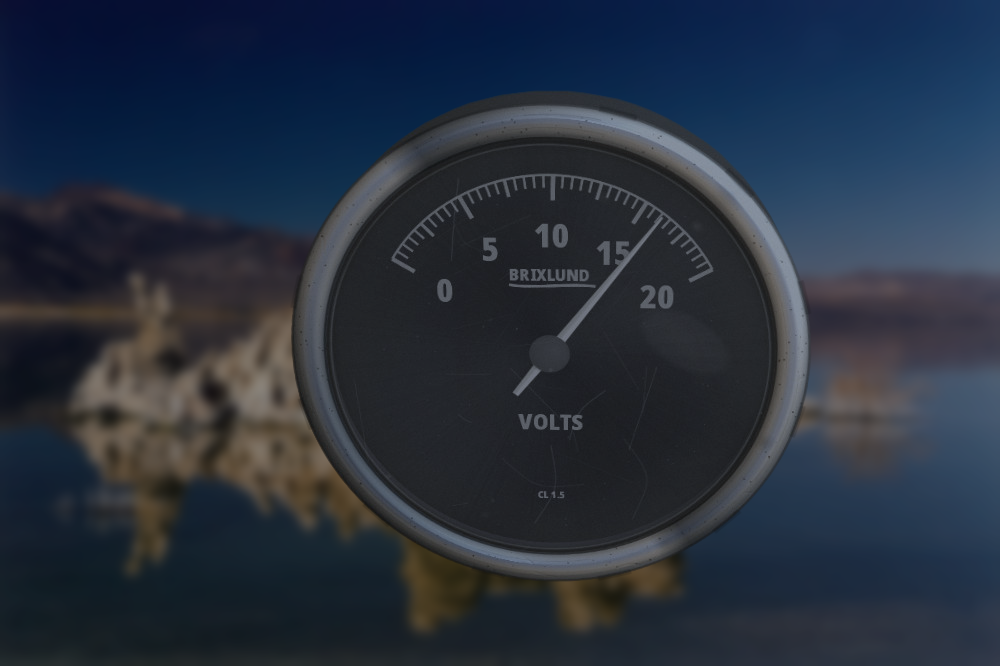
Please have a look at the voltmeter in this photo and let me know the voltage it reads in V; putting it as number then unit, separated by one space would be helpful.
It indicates 16 V
